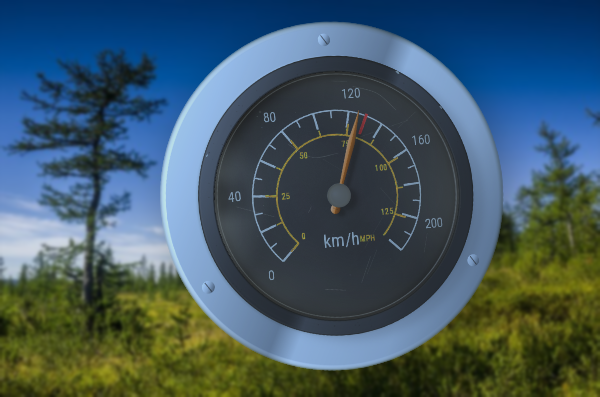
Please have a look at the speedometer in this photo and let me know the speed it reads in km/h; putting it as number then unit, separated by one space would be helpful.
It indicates 125 km/h
